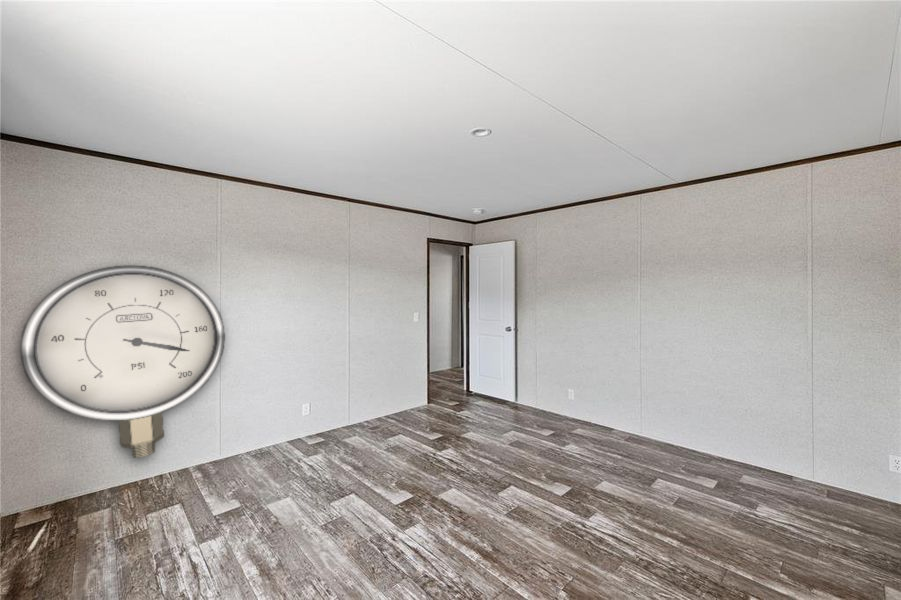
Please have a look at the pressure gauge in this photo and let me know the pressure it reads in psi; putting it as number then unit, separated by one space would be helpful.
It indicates 180 psi
